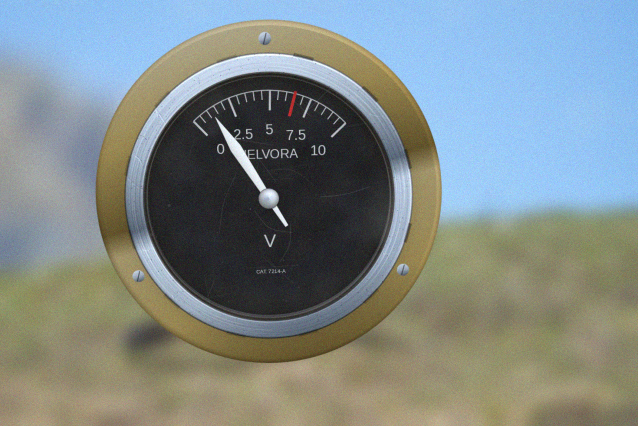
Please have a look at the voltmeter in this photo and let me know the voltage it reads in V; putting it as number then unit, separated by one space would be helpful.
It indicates 1.25 V
